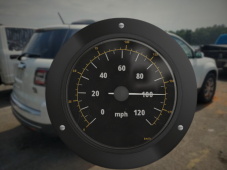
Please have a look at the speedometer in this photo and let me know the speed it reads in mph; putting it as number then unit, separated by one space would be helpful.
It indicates 100 mph
